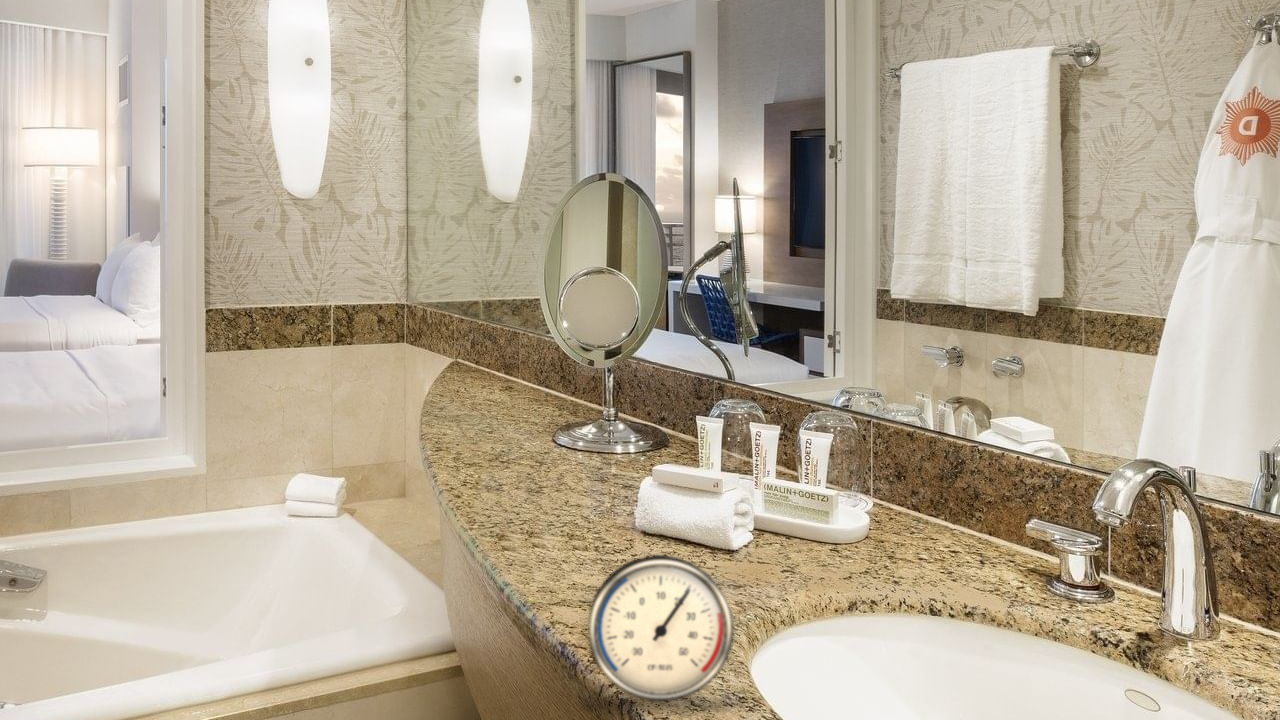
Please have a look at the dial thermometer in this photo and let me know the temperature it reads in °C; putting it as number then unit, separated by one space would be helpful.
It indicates 20 °C
